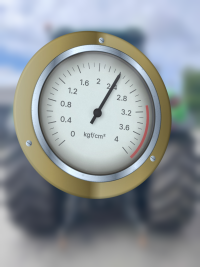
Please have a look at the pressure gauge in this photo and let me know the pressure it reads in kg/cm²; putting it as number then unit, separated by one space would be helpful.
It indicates 2.4 kg/cm²
